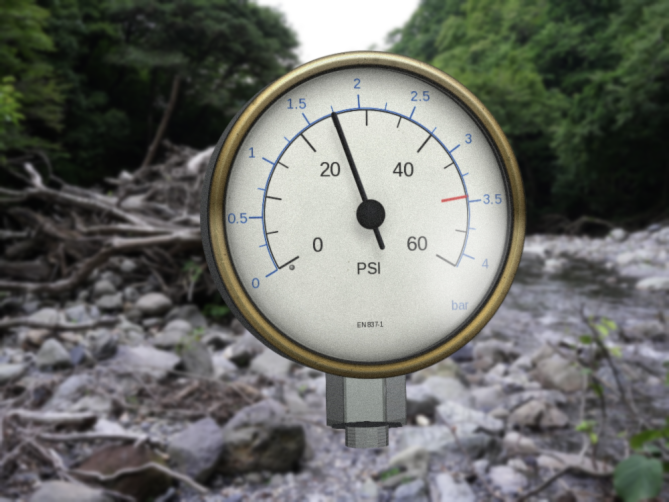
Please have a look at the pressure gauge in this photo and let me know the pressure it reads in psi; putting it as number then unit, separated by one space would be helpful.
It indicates 25 psi
